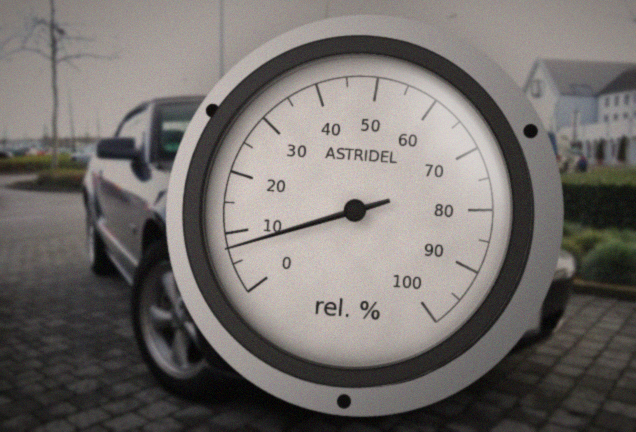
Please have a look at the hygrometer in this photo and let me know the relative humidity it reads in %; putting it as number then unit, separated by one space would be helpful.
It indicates 7.5 %
